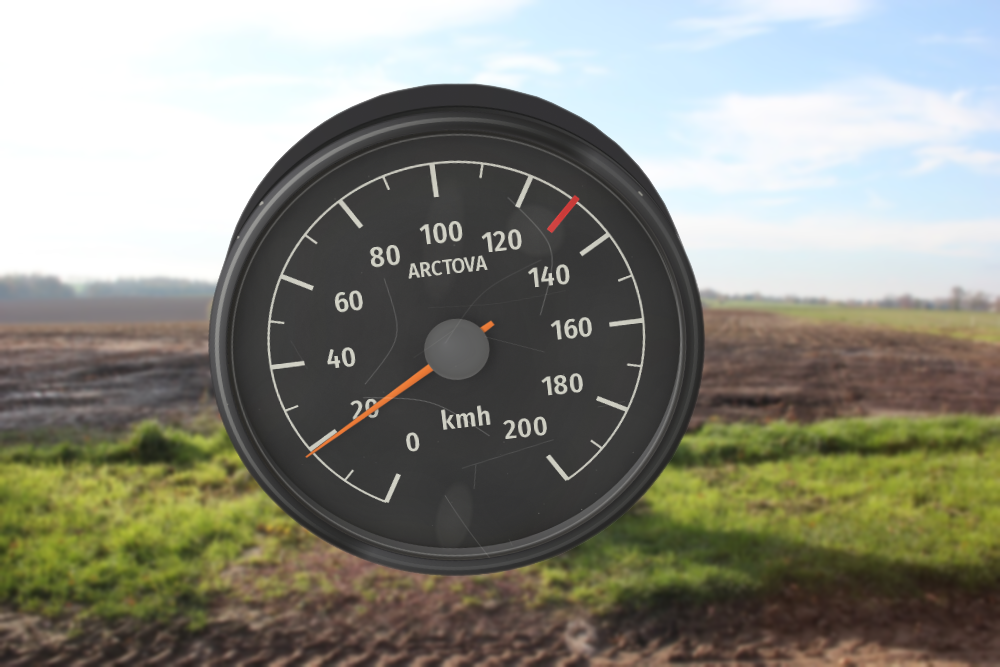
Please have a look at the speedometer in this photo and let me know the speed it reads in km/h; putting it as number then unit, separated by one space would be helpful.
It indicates 20 km/h
